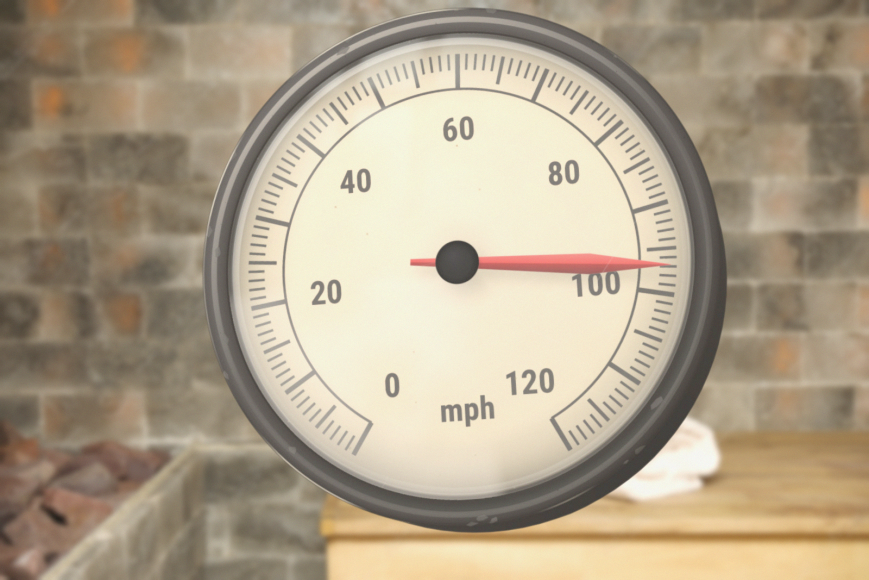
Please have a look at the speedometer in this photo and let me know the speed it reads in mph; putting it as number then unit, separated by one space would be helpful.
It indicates 97 mph
